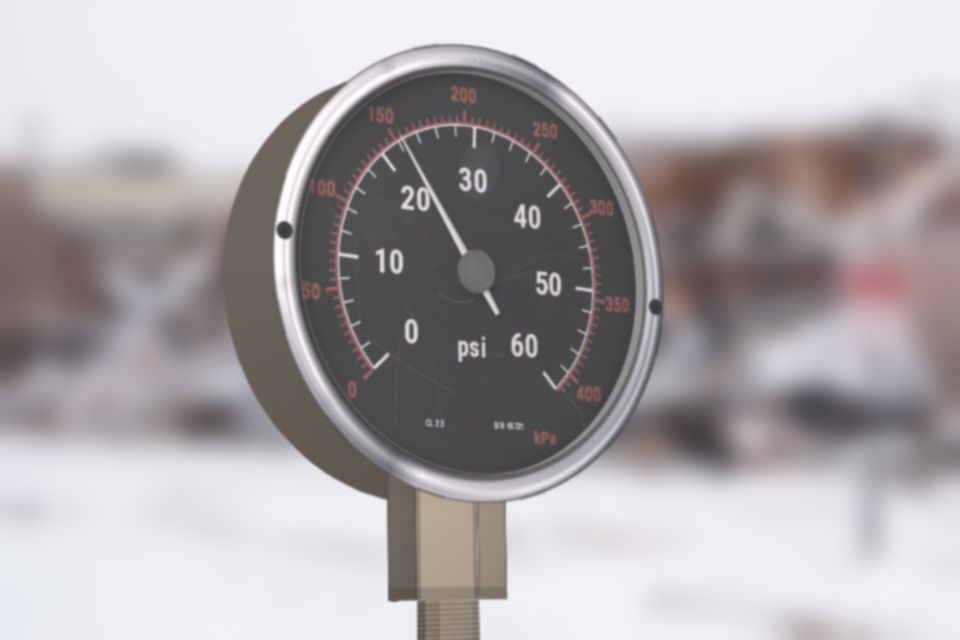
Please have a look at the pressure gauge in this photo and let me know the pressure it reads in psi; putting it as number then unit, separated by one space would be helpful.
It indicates 22 psi
